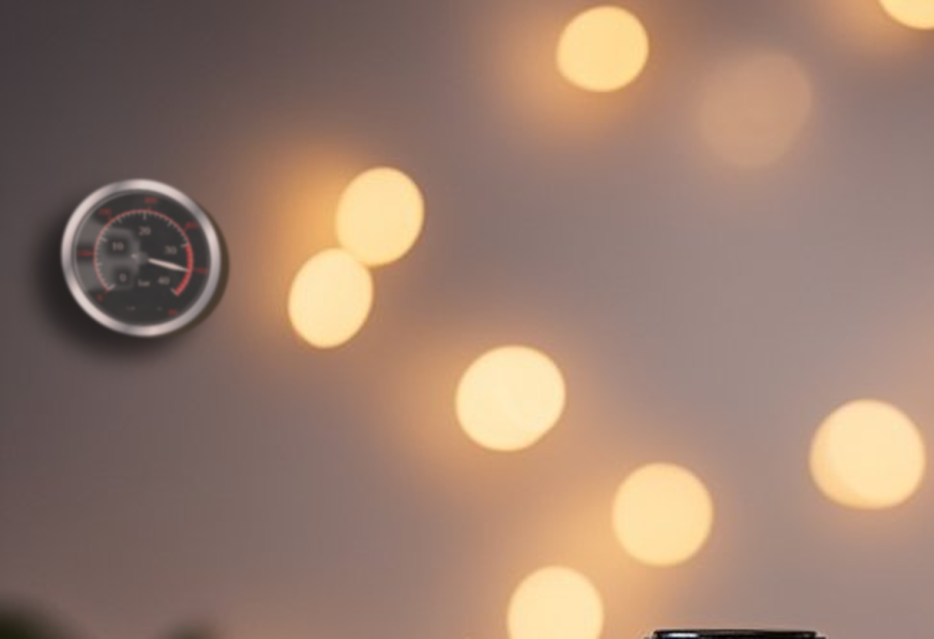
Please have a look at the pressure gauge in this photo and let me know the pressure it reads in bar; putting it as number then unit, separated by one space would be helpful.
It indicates 35 bar
